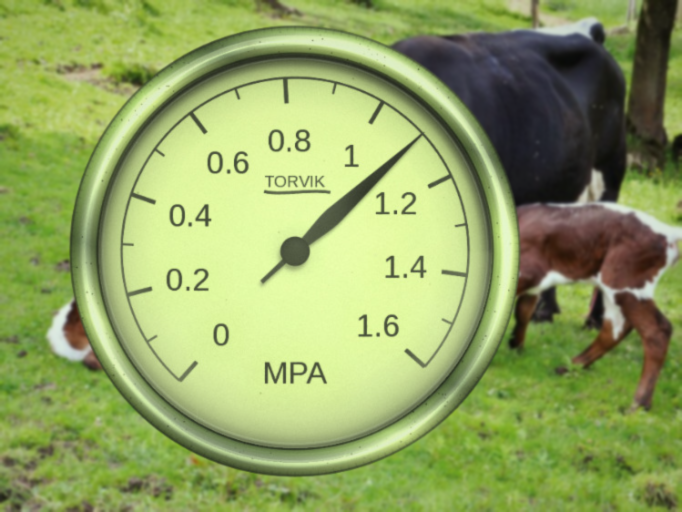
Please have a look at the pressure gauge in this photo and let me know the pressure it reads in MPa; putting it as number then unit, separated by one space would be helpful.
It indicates 1.1 MPa
